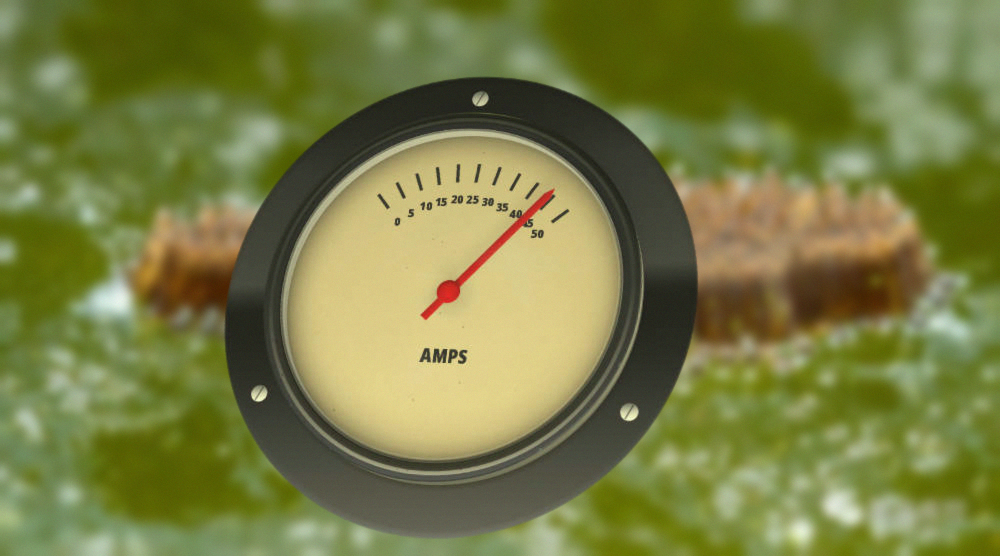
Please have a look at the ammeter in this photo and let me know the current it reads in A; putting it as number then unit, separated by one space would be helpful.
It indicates 45 A
